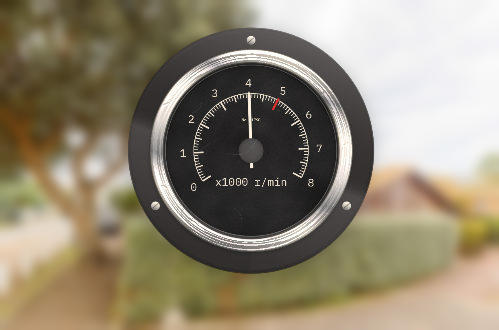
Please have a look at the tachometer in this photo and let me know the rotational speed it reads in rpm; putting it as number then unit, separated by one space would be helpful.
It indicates 4000 rpm
